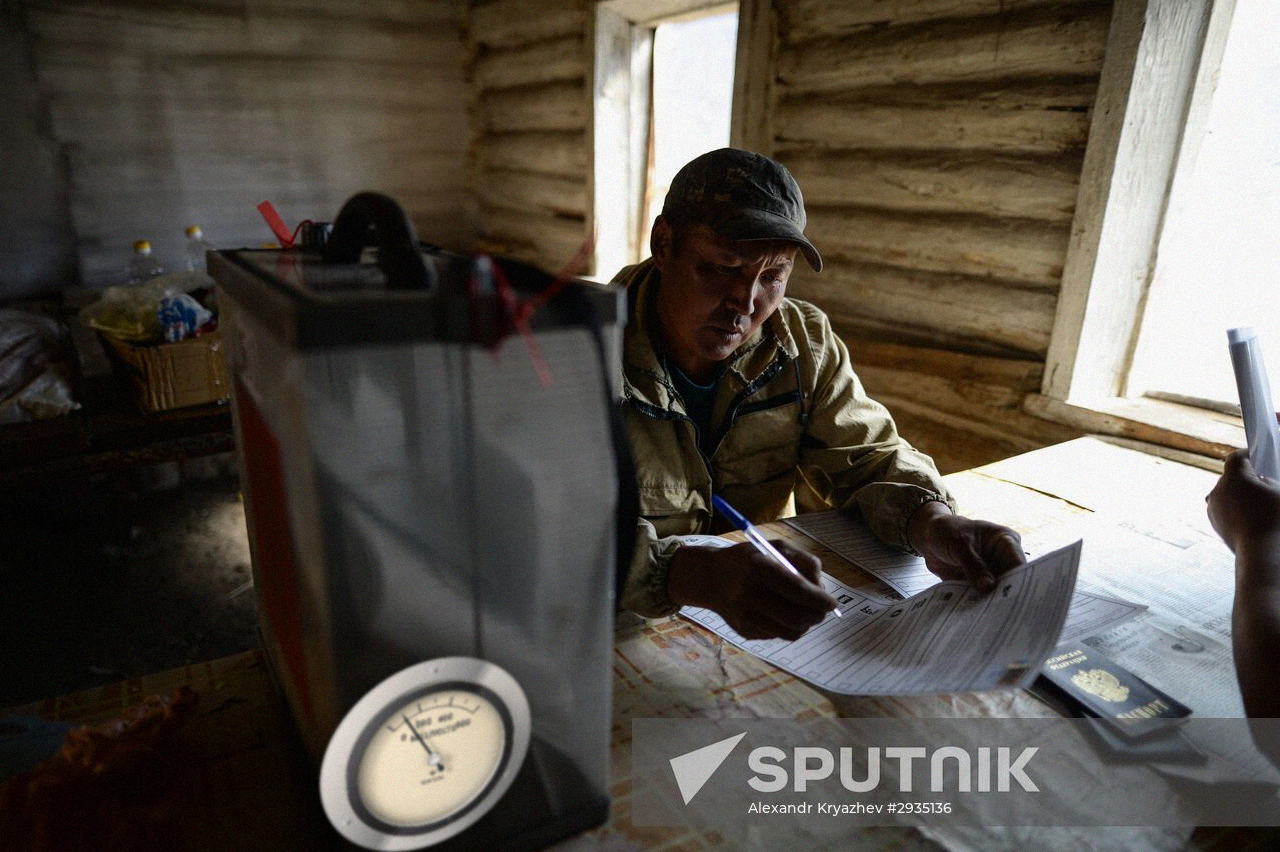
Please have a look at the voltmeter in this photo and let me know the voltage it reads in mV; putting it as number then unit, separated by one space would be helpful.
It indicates 100 mV
